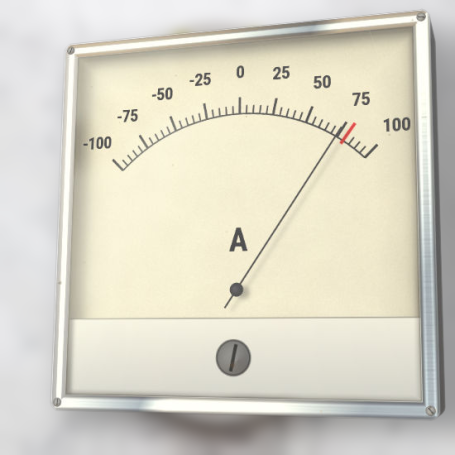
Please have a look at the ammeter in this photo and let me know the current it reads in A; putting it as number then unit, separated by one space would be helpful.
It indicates 75 A
